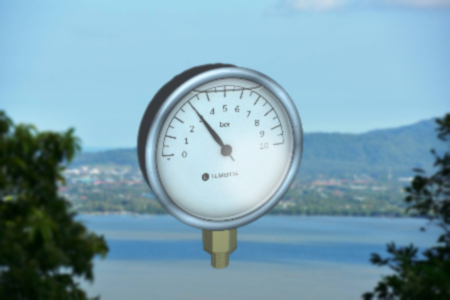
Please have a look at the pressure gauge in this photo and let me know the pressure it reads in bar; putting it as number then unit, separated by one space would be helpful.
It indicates 3 bar
